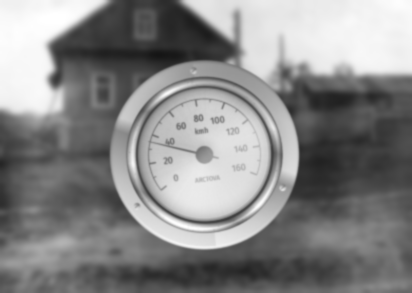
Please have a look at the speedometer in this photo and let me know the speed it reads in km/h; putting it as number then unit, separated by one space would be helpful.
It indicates 35 km/h
